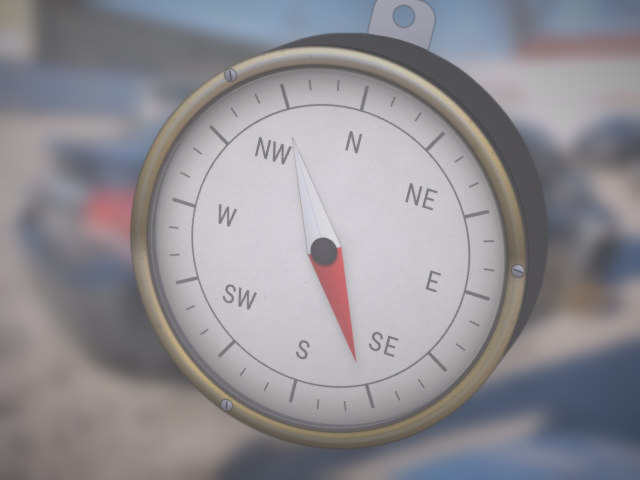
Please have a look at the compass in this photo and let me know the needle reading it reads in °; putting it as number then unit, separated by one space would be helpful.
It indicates 150 °
